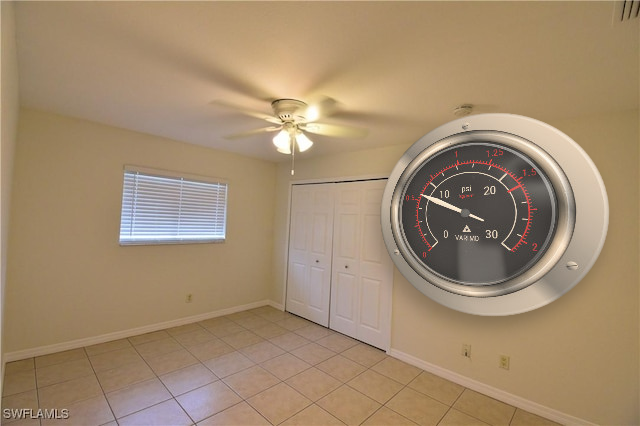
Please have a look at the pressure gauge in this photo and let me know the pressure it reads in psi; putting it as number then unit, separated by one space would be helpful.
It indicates 8 psi
